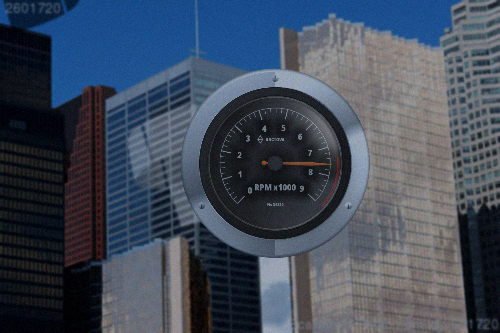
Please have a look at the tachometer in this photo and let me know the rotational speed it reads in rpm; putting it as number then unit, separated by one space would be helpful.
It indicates 7600 rpm
